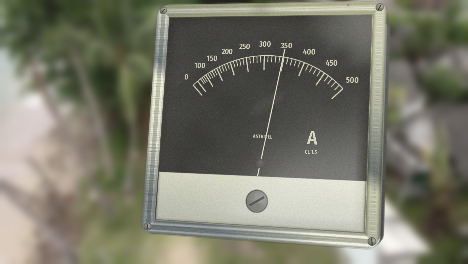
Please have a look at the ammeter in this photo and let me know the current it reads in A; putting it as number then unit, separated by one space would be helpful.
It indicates 350 A
